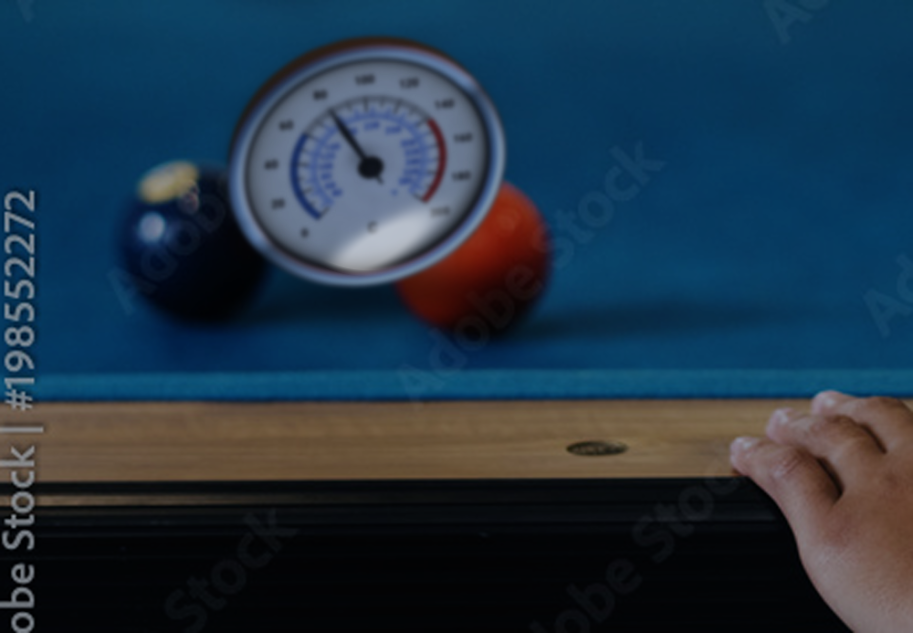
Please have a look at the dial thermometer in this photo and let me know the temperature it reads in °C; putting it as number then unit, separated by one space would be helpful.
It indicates 80 °C
